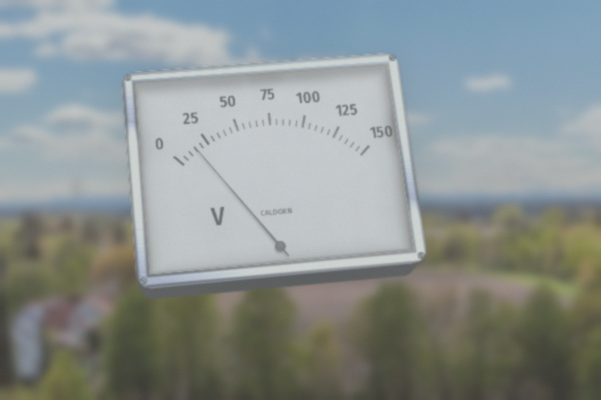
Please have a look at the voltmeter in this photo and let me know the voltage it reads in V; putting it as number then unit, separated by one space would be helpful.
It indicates 15 V
